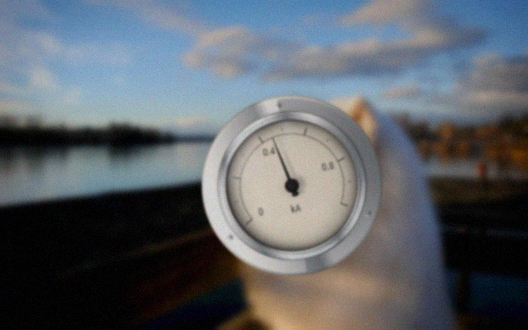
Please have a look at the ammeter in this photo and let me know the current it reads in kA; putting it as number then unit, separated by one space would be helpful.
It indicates 0.45 kA
